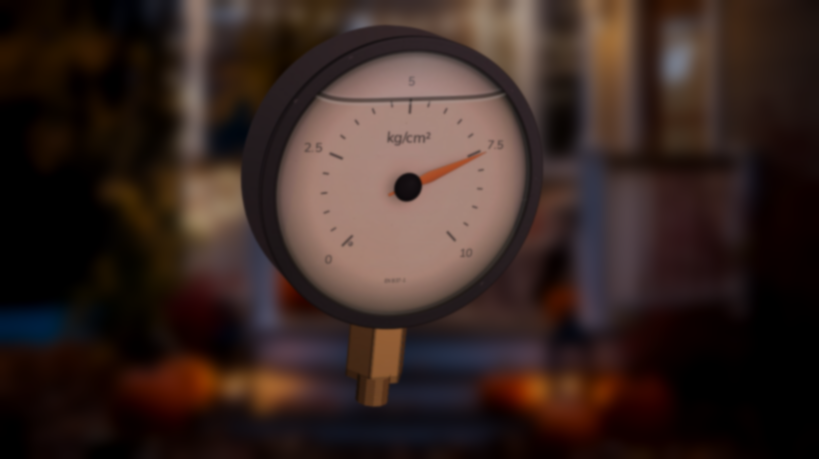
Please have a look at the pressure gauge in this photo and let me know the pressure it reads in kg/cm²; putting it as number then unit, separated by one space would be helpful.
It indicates 7.5 kg/cm²
